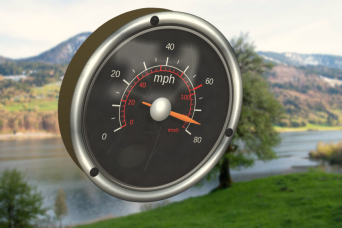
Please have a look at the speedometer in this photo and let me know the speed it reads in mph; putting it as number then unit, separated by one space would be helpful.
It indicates 75 mph
